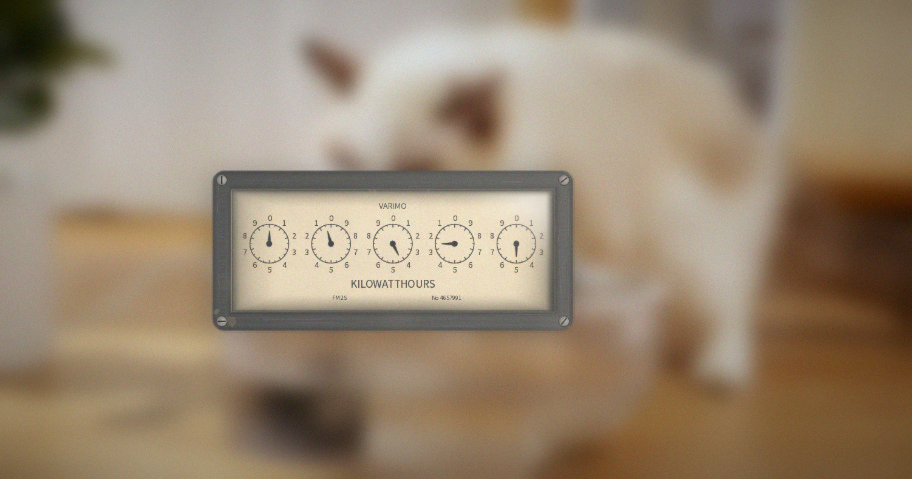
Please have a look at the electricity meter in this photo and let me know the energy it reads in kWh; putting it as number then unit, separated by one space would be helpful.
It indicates 425 kWh
